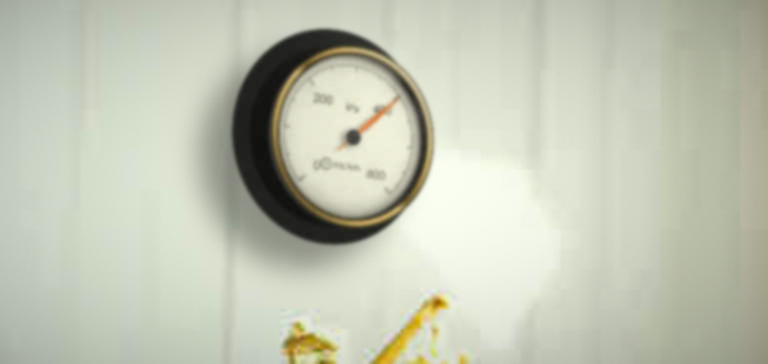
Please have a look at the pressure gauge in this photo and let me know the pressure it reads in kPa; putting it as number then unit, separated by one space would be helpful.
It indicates 400 kPa
